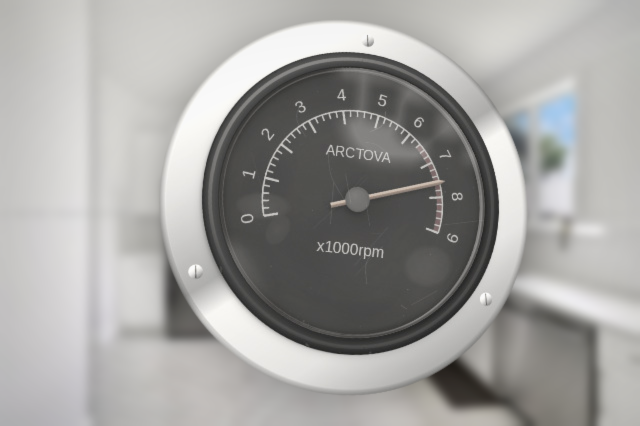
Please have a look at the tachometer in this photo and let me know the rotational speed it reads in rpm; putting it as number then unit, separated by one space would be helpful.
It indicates 7600 rpm
